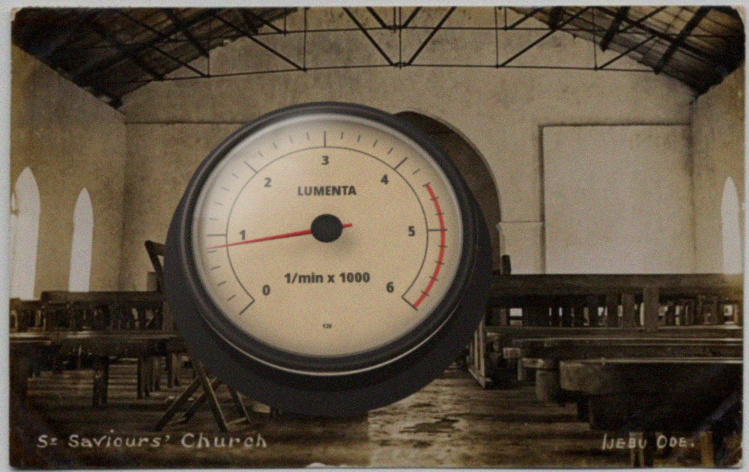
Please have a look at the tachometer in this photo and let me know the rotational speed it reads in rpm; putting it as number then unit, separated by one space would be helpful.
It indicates 800 rpm
